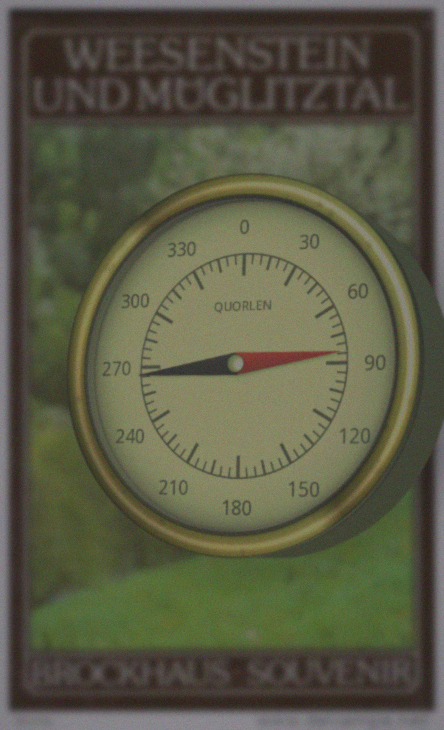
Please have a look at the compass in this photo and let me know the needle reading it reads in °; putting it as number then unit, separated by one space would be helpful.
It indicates 85 °
